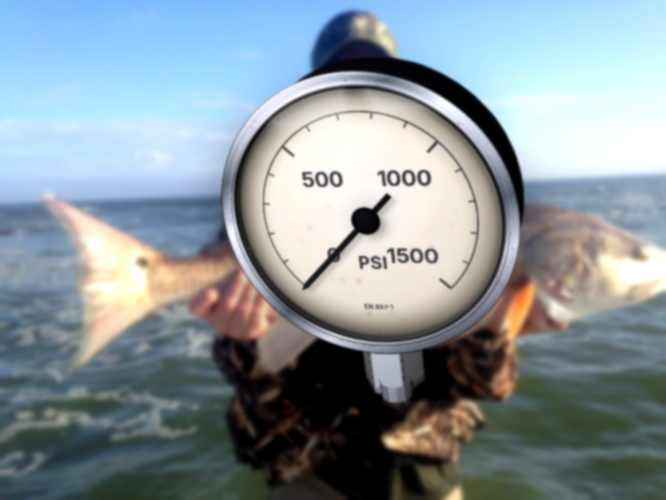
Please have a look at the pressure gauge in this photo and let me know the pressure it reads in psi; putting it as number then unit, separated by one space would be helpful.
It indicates 0 psi
